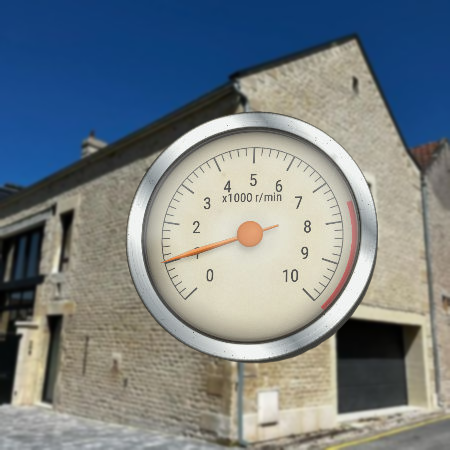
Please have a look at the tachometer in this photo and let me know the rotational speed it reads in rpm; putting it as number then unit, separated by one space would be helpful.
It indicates 1000 rpm
